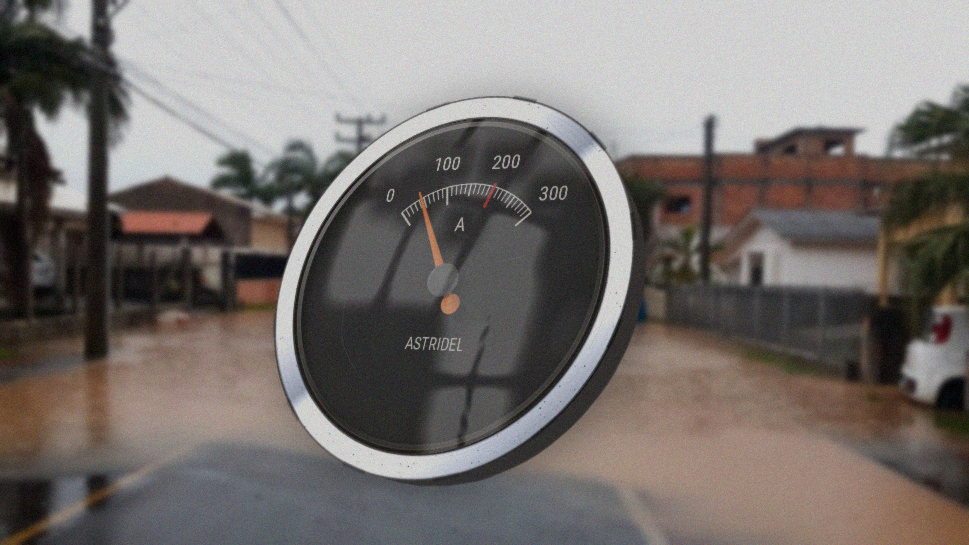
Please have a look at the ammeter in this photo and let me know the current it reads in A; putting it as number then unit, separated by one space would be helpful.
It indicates 50 A
